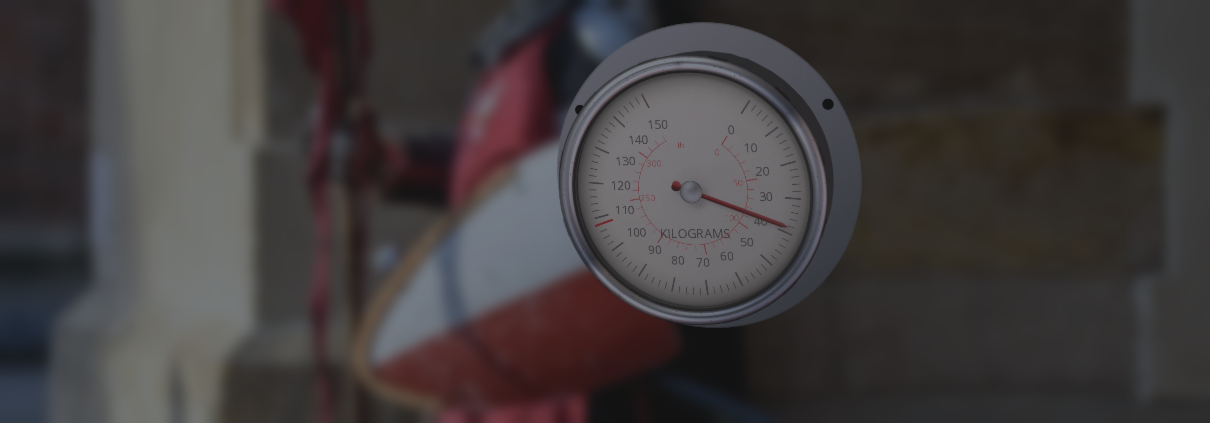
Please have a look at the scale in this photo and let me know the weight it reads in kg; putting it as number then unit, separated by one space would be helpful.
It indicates 38 kg
